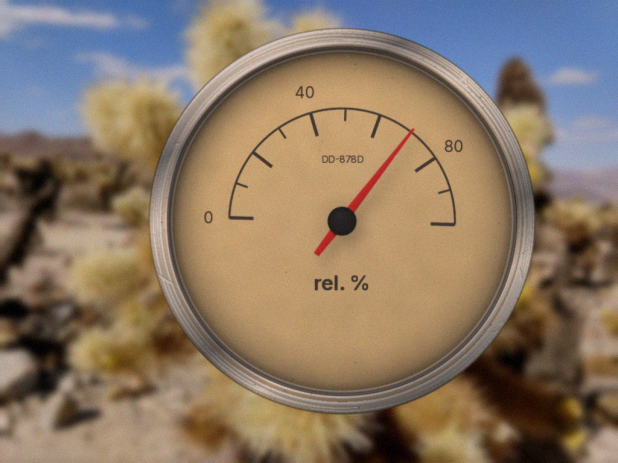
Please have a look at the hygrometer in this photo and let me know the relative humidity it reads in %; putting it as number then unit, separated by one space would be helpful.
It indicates 70 %
